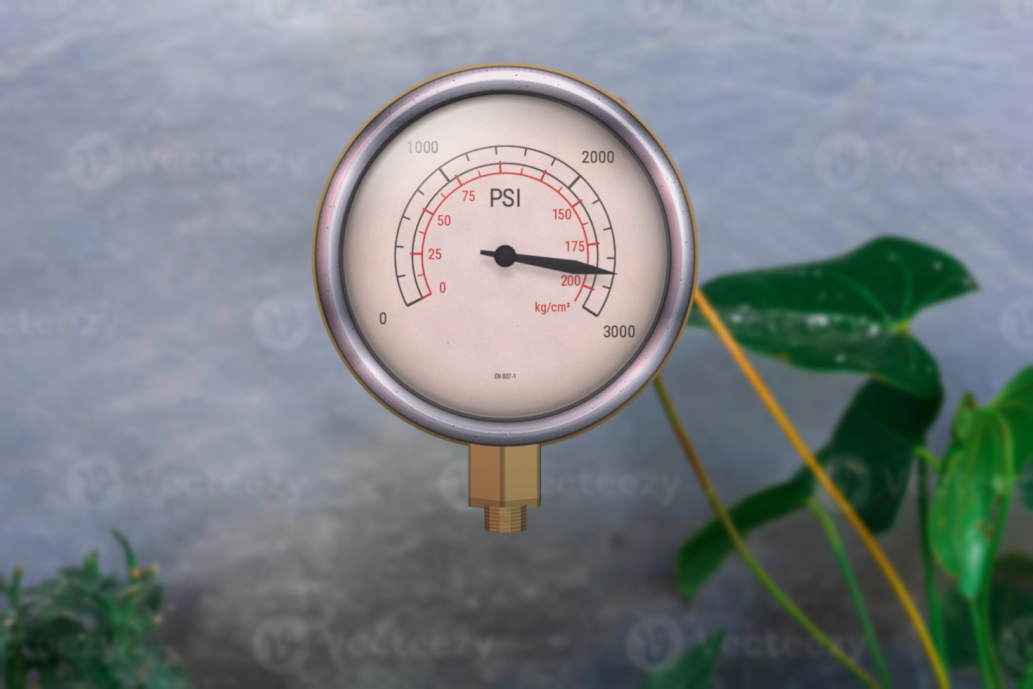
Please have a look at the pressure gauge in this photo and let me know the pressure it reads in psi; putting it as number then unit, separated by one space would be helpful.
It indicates 2700 psi
